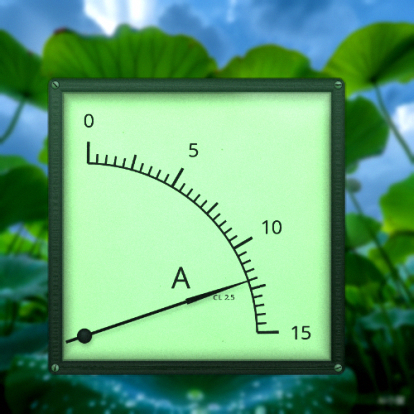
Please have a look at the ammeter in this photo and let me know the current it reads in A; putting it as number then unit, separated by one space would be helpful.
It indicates 12 A
